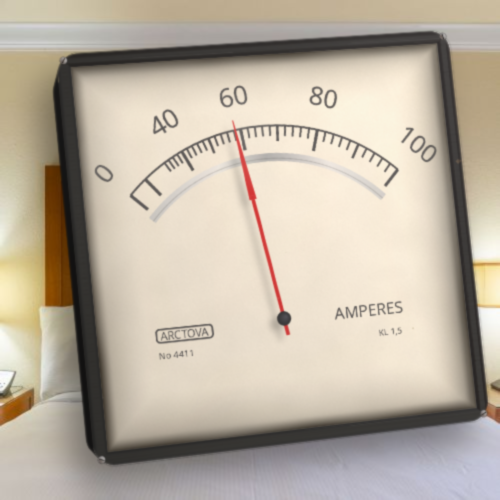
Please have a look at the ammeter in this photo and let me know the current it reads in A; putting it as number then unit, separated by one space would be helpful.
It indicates 58 A
